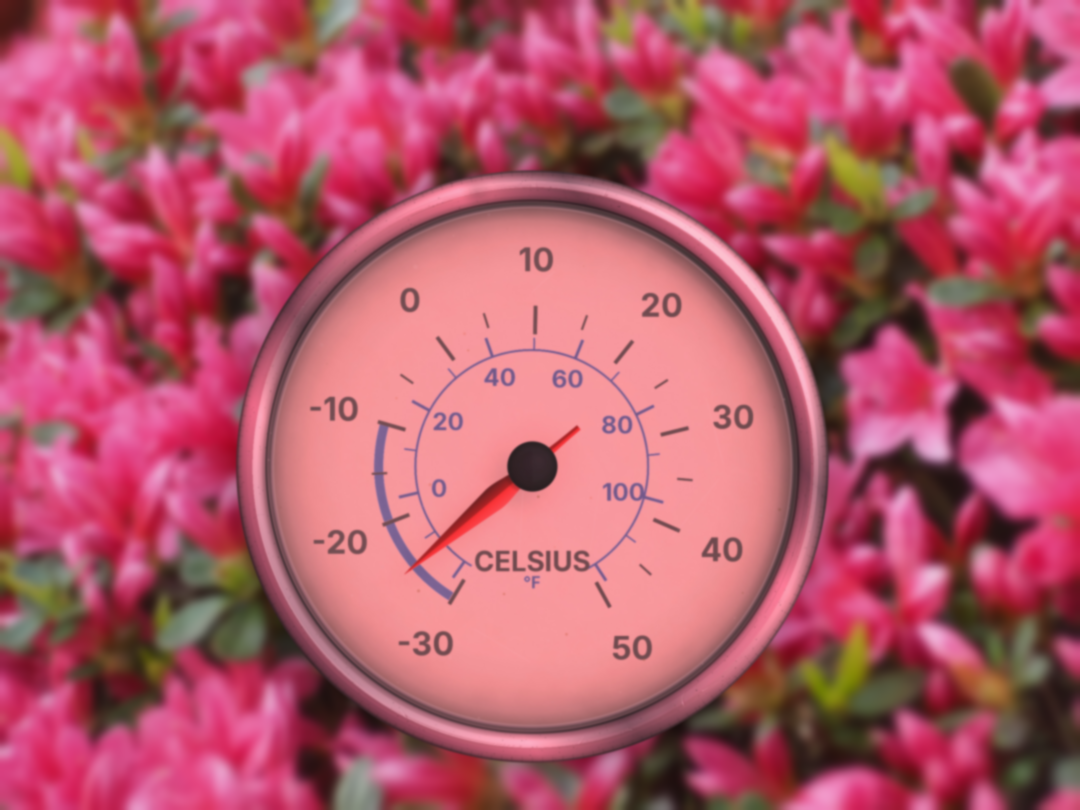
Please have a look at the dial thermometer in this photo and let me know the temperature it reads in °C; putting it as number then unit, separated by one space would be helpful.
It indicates -25 °C
